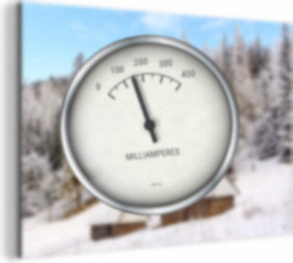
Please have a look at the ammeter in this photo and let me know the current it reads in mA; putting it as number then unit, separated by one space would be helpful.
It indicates 150 mA
